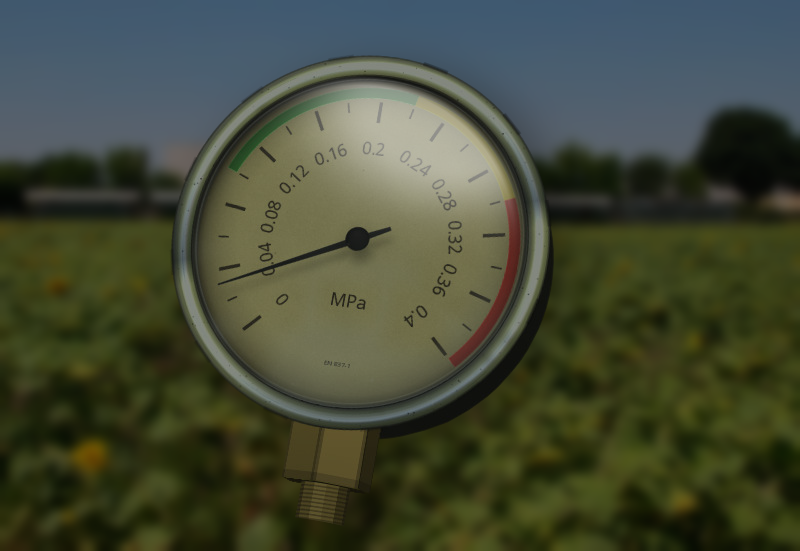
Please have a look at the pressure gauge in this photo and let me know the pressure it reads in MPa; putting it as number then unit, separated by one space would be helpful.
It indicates 0.03 MPa
